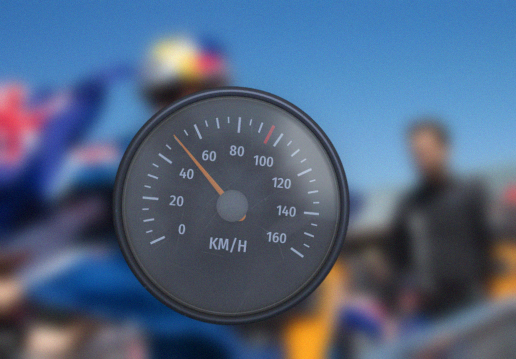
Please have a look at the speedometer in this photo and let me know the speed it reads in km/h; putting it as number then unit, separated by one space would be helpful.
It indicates 50 km/h
